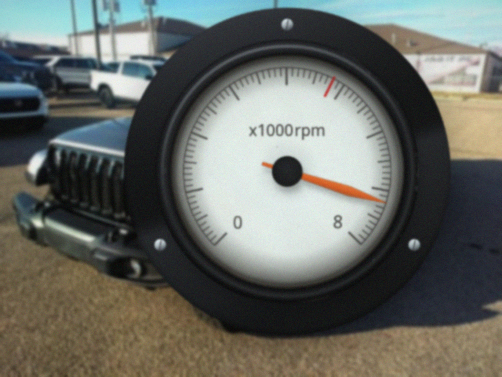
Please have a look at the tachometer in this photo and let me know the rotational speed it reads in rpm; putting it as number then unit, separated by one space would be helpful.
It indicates 7200 rpm
